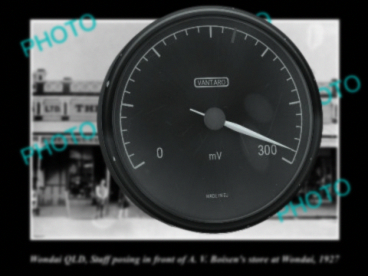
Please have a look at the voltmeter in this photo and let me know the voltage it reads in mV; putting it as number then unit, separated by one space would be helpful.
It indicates 290 mV
